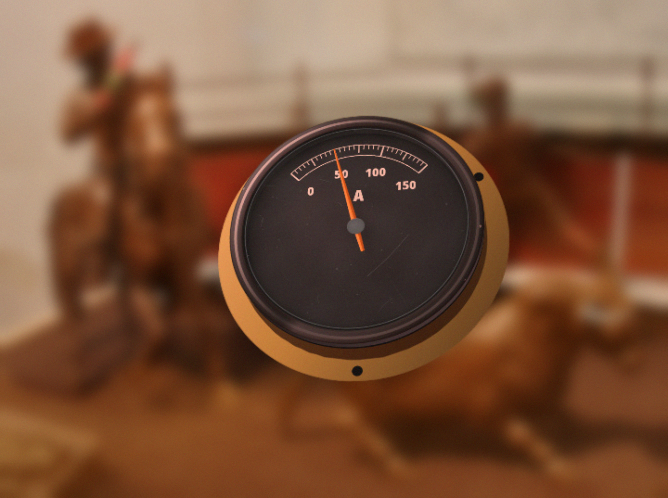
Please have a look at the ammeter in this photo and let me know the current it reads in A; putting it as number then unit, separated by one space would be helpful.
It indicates 50 A
